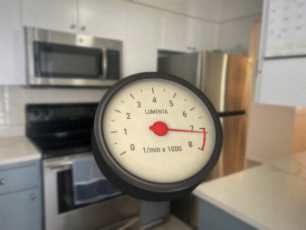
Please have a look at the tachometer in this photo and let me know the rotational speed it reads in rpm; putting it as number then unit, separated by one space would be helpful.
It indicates 7250 rpm
